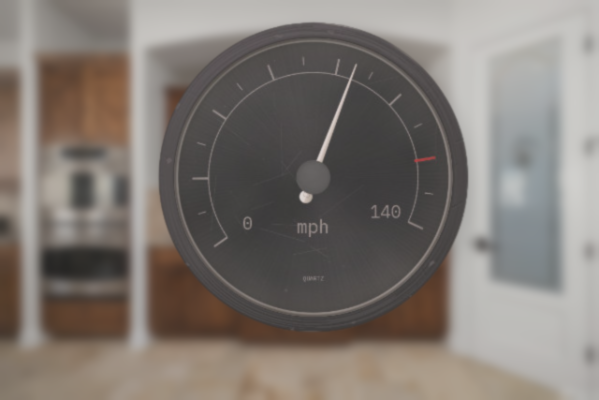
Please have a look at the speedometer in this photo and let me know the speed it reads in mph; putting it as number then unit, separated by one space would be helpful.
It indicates 85 mph
